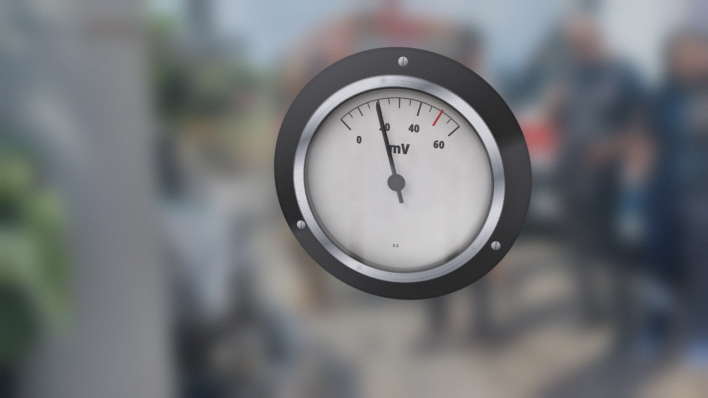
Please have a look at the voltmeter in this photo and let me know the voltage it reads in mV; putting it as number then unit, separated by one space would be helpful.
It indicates 20 mV
